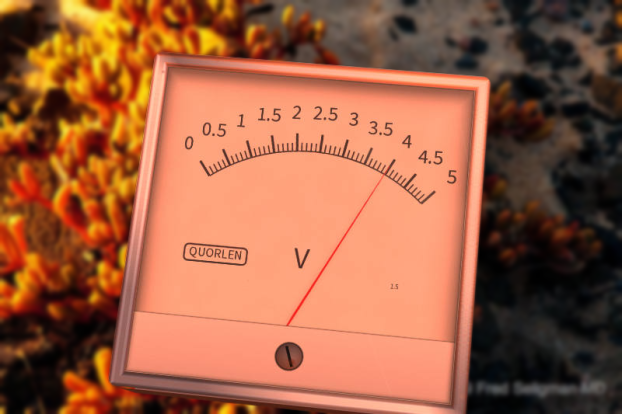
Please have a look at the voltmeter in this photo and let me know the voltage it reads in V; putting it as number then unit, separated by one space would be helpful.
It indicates 4 V
